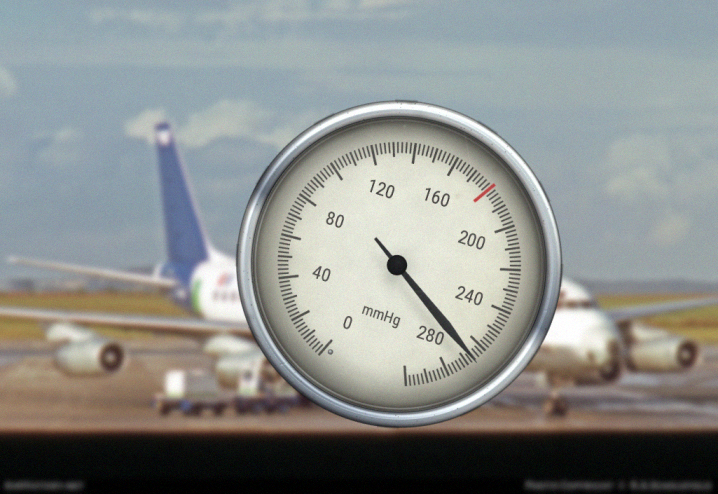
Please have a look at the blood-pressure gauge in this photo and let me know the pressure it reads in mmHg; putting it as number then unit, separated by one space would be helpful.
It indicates 266 mmHg
